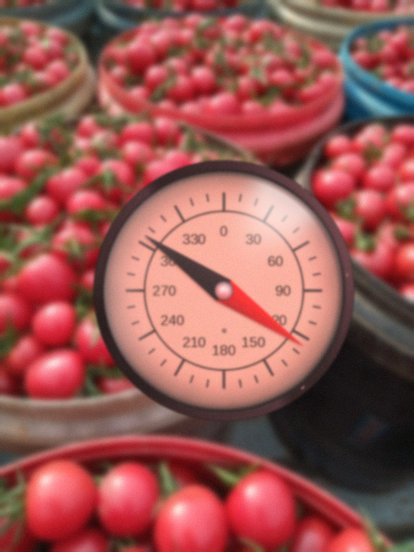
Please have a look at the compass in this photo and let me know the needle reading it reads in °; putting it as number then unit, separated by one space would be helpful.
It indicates 125 °
